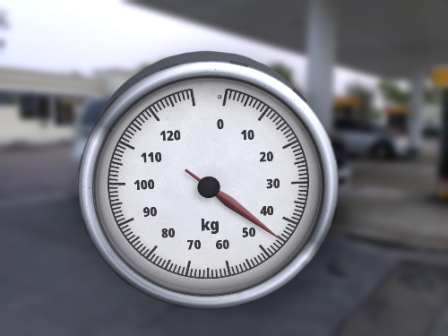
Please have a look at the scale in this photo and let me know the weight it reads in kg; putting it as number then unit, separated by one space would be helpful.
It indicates 45 kg
